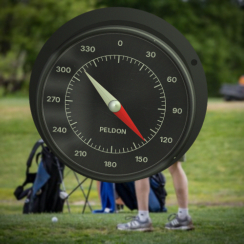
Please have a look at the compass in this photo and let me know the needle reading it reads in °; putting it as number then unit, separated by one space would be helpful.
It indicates 135 °
